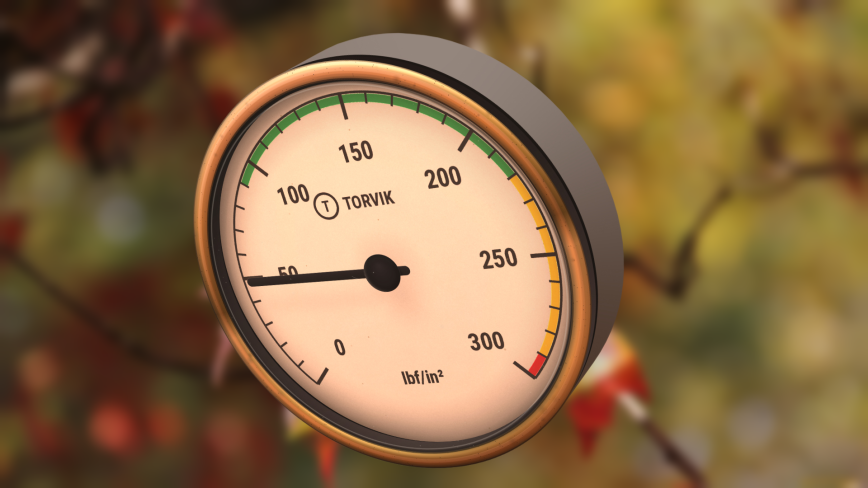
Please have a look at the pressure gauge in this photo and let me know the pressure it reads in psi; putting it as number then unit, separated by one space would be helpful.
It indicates 50 psi
